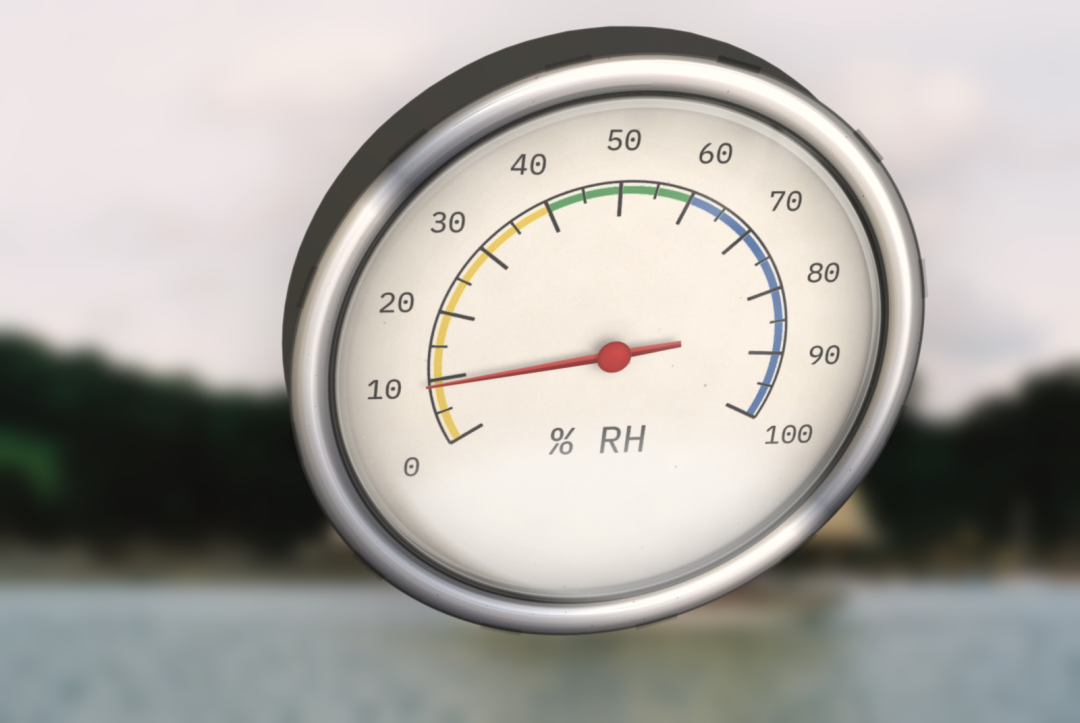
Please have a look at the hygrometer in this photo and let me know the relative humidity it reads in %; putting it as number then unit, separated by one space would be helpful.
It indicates 10 %
